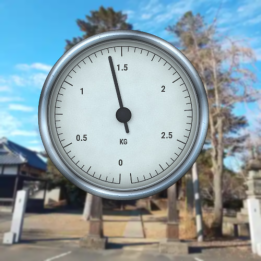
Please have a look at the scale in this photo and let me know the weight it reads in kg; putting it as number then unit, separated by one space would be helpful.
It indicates 1.4 kg
